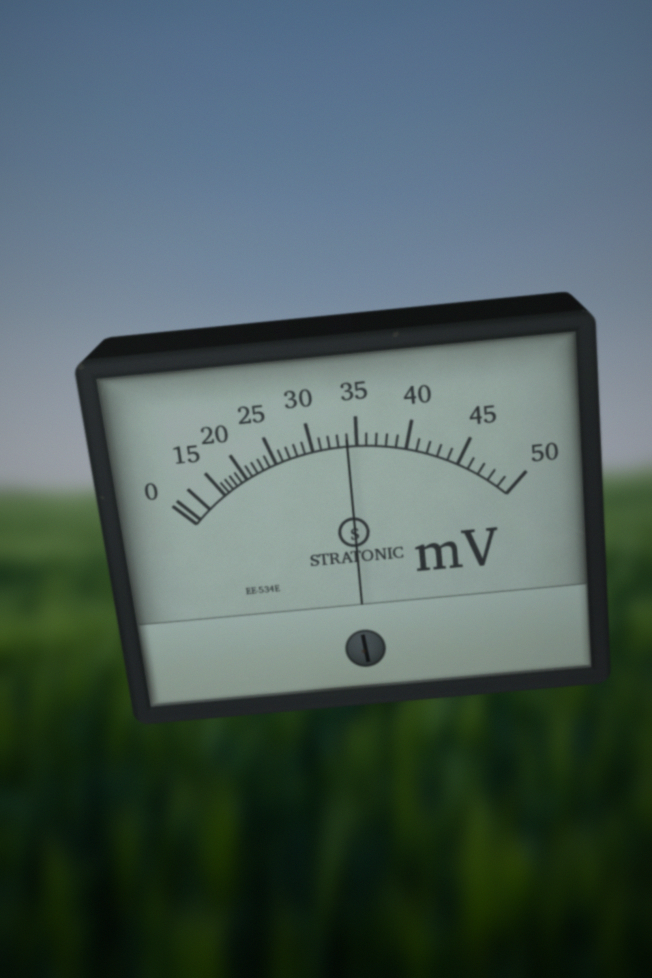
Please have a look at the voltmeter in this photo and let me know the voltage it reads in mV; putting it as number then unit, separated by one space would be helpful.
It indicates 34 mV
